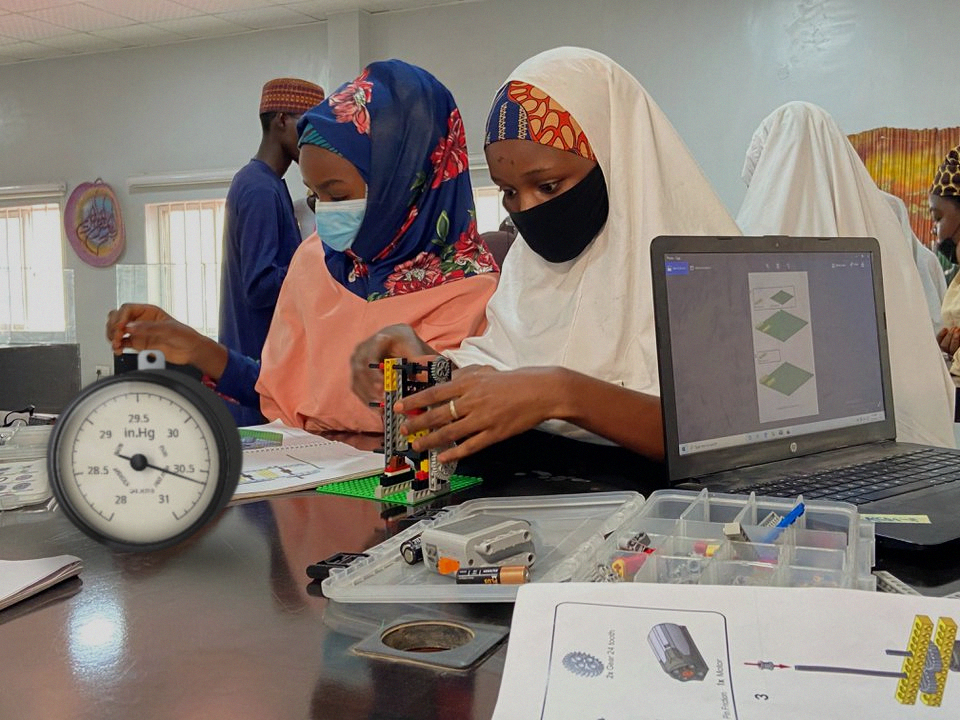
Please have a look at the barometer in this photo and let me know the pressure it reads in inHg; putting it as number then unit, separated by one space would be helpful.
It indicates 30.6 inHg
